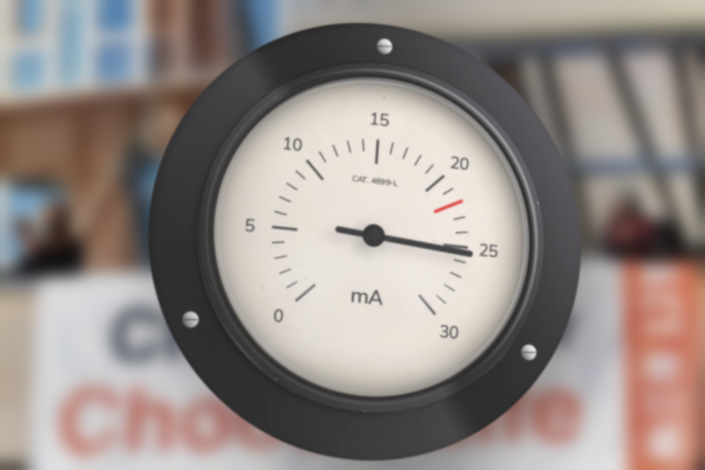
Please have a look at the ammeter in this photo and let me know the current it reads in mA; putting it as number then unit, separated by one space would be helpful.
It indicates 25.5 mA
